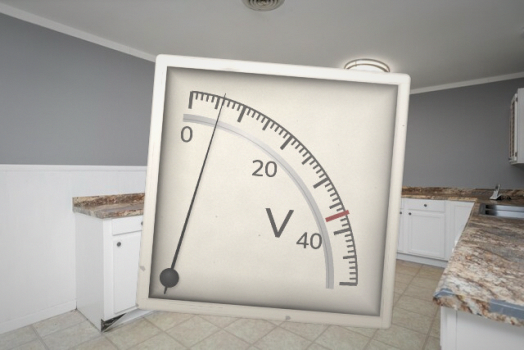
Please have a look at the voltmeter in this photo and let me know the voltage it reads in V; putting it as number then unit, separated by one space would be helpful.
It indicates 6 V
